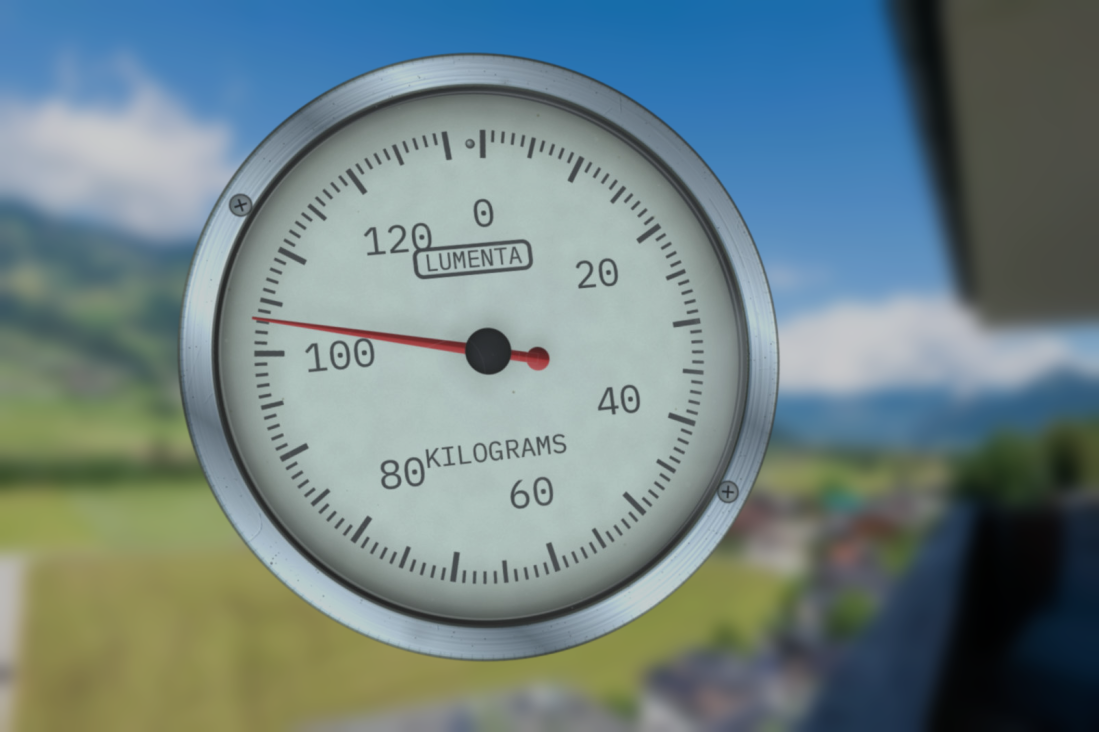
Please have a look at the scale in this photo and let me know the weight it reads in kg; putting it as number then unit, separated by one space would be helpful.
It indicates 103 kg
